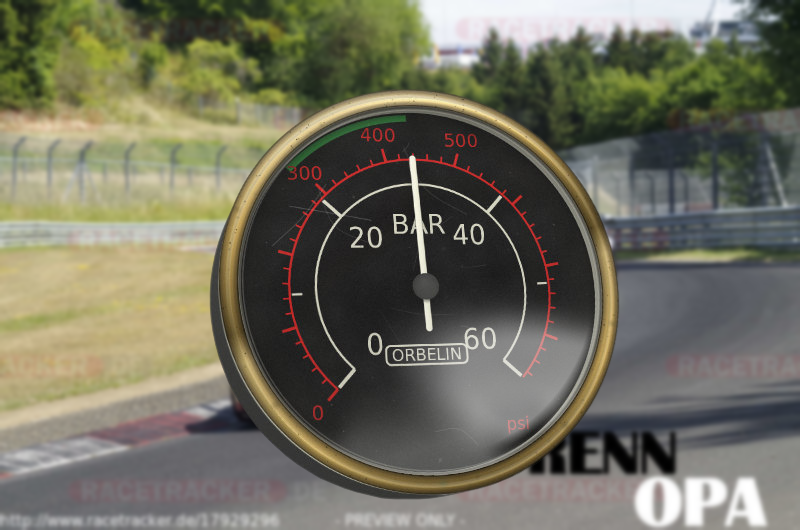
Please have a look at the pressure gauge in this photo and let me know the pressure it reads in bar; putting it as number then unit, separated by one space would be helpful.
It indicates 30 bar
